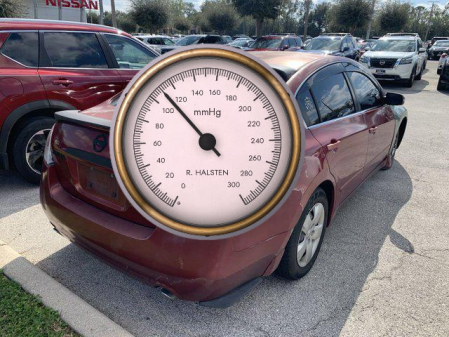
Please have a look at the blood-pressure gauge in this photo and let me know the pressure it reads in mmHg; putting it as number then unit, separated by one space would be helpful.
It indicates 110 mmHg
